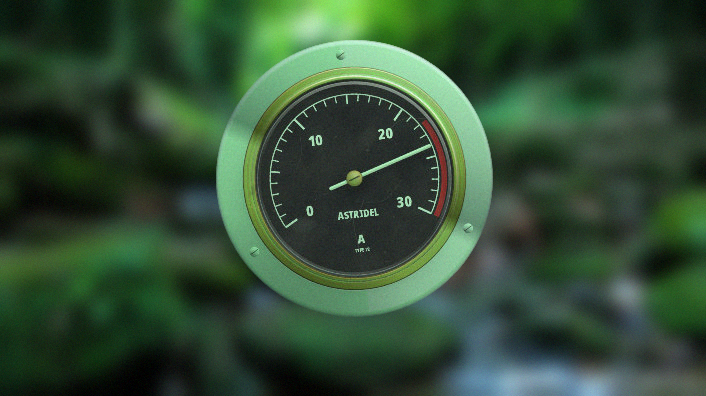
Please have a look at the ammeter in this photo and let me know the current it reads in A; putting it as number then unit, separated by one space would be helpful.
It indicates 24 A
